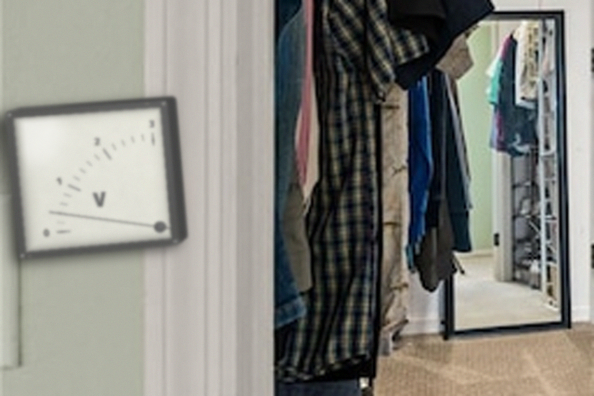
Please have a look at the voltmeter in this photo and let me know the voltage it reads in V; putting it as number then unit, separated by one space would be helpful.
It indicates 0.4 V
